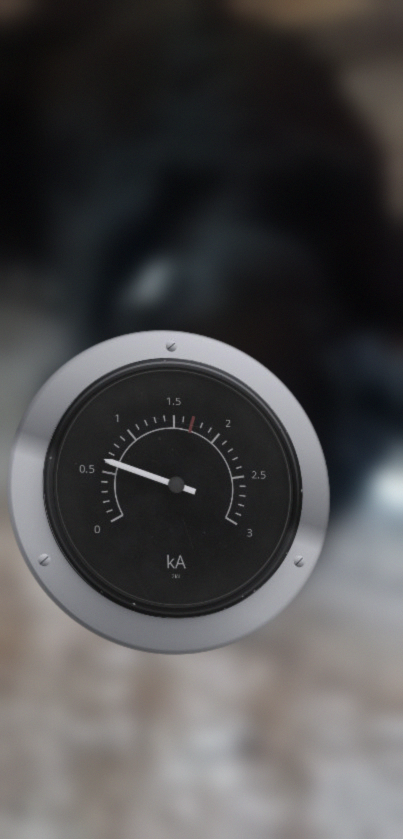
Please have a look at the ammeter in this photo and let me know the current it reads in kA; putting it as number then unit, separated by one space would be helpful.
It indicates 0.6 kA
